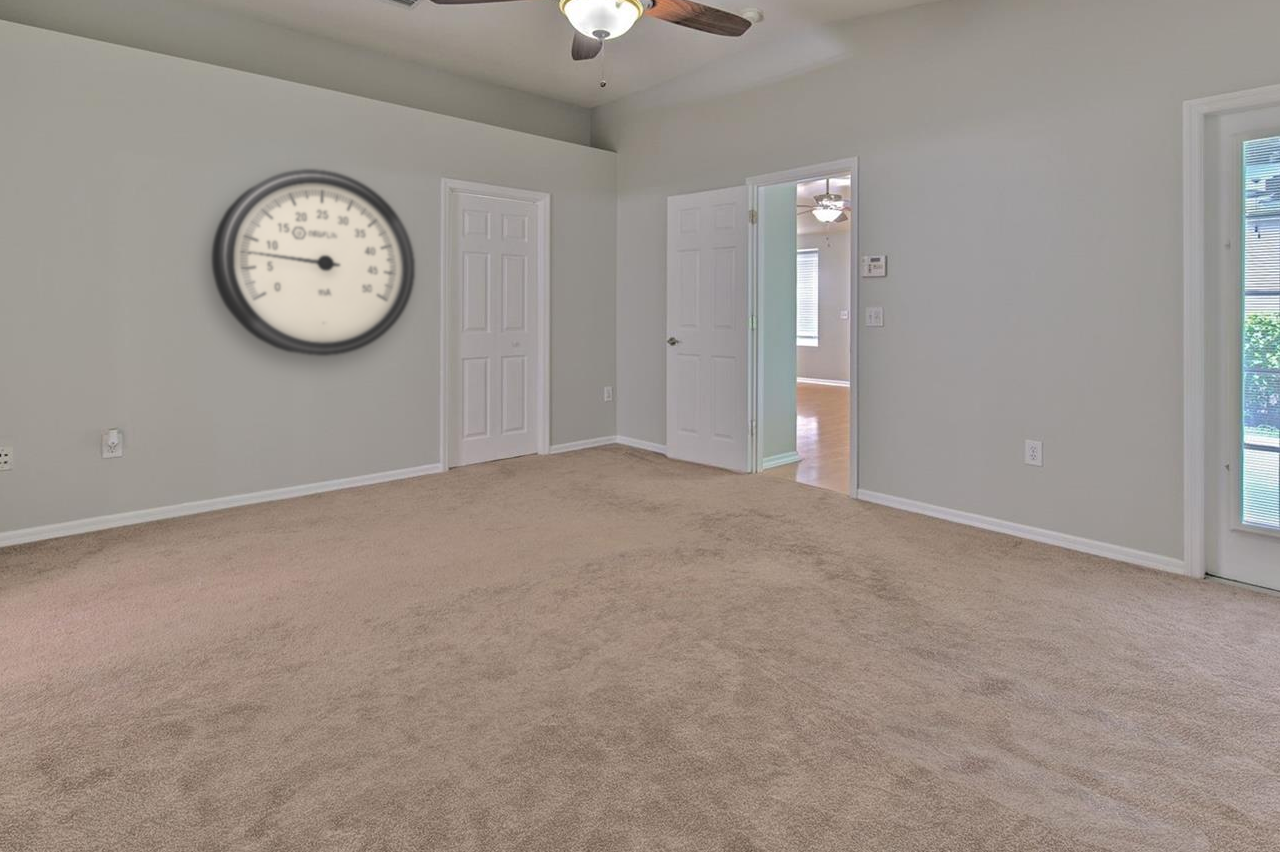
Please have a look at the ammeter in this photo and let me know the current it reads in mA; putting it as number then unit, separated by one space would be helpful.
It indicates 7.5 mA
